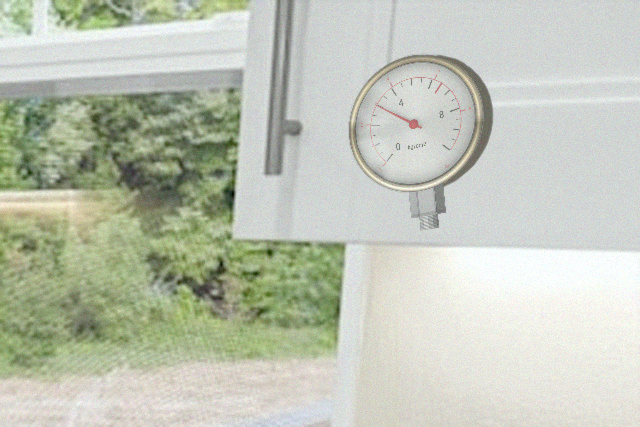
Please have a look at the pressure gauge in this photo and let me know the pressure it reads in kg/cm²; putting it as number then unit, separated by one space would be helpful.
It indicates 3 kg/cm²
